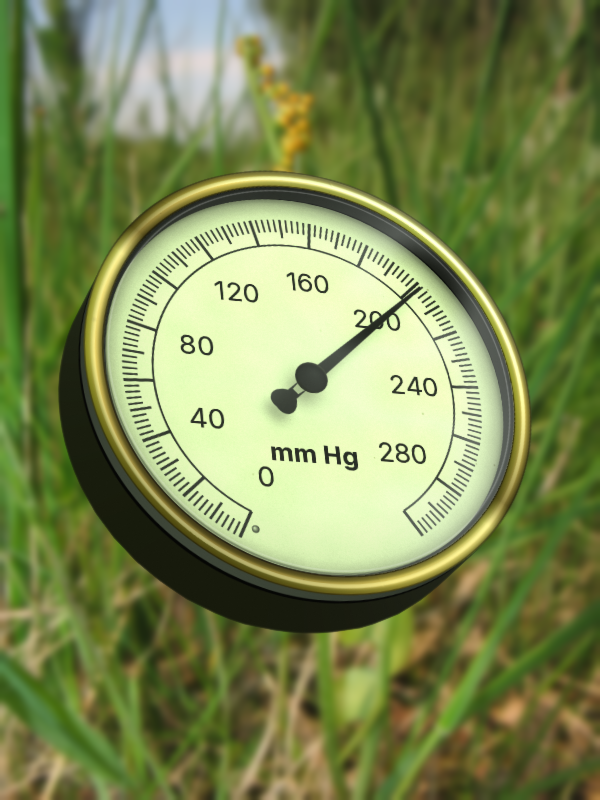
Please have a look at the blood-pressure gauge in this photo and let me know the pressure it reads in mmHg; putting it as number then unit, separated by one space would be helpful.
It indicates 202 mmHg
